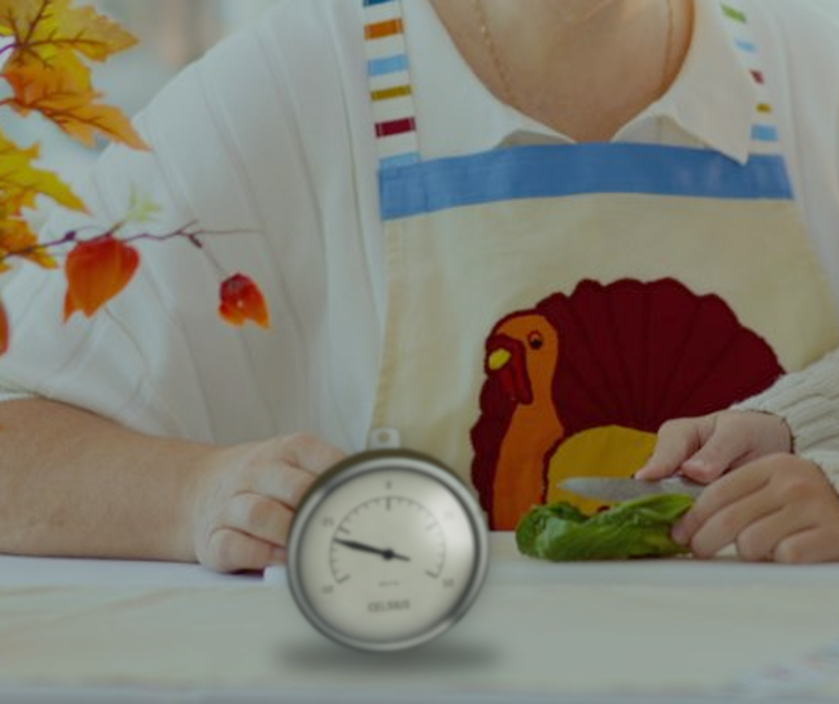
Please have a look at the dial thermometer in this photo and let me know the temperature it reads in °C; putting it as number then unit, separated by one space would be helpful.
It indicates -30 °C
